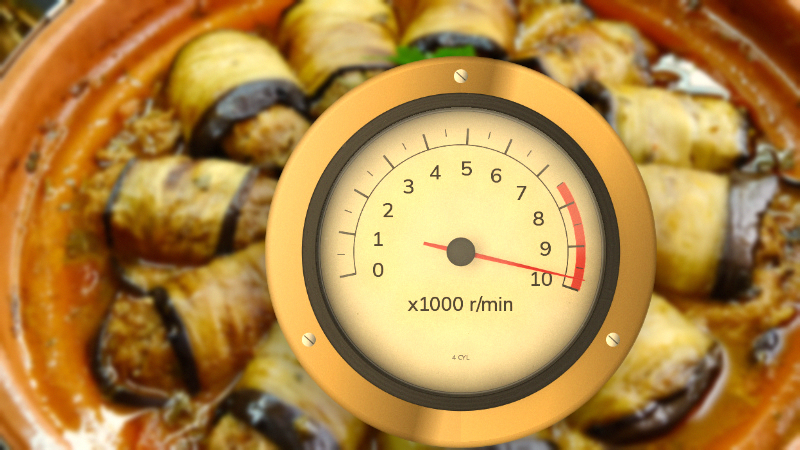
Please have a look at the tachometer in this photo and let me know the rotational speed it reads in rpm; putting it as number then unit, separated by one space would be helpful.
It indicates 9750 rpm
